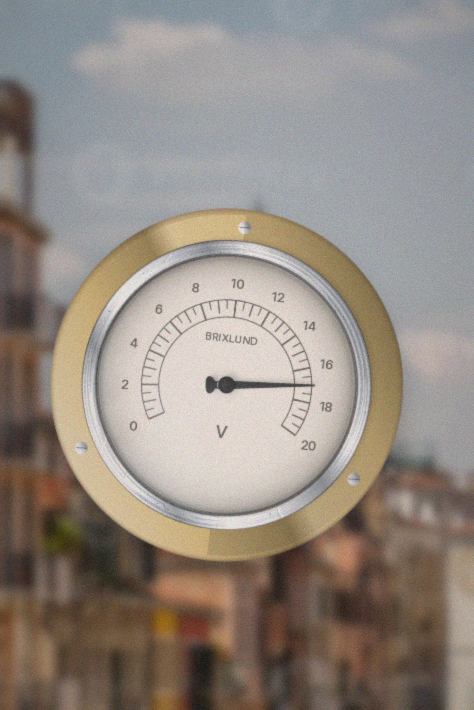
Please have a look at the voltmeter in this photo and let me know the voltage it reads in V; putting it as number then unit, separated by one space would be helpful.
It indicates 17 V
